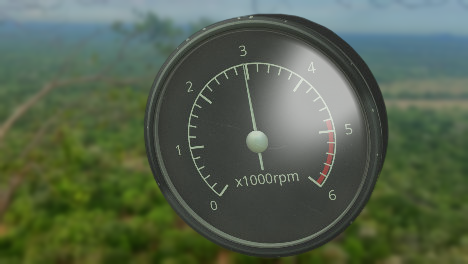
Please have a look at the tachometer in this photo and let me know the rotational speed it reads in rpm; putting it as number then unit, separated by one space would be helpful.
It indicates 3000 rpm
